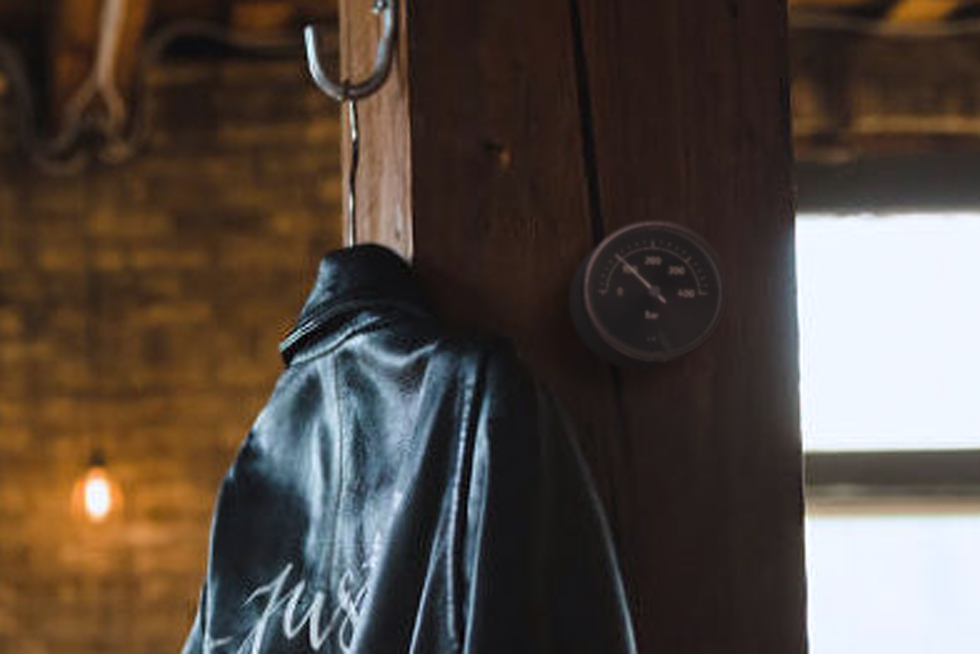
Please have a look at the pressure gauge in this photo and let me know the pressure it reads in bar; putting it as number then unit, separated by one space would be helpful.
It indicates 100 bar
